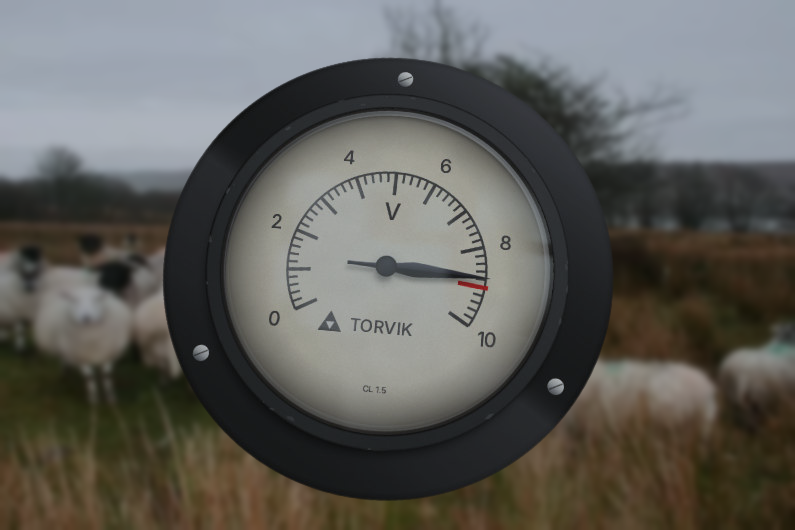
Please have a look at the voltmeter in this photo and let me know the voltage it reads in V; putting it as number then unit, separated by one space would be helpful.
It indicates 8.8 V
